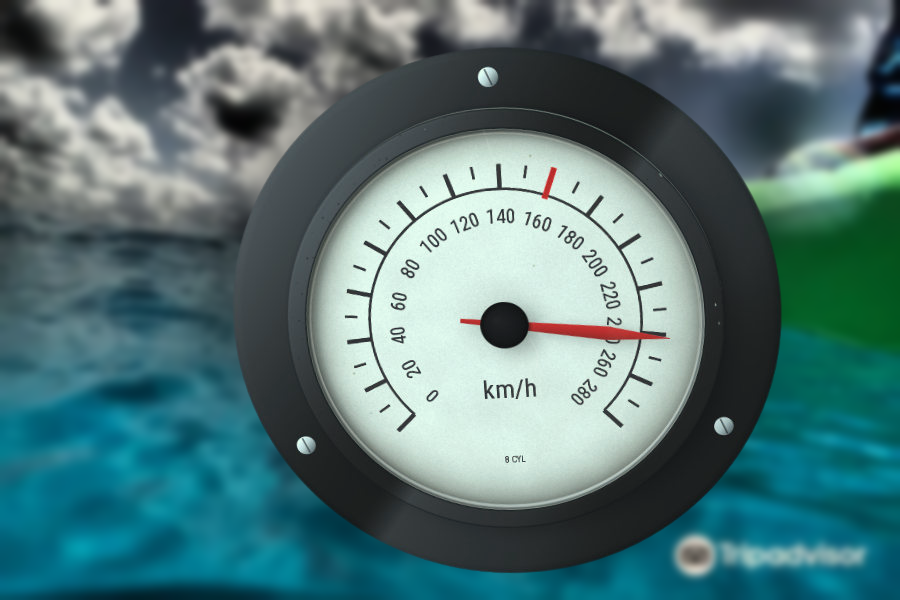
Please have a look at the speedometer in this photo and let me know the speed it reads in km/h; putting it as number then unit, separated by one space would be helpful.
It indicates 240 km/h
